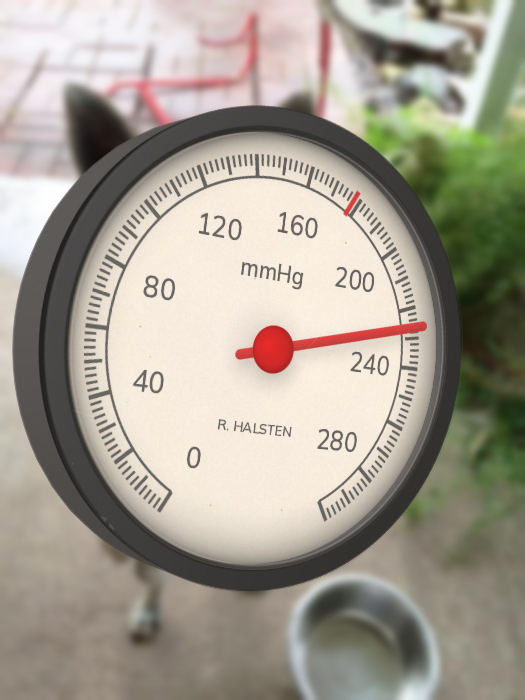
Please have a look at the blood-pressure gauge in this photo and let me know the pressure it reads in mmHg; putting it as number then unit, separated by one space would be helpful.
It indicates 226 mmHg
